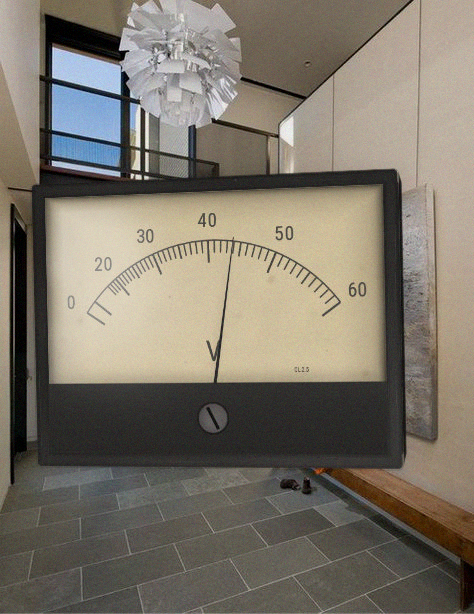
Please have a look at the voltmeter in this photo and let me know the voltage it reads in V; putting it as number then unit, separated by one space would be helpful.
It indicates 44 V
